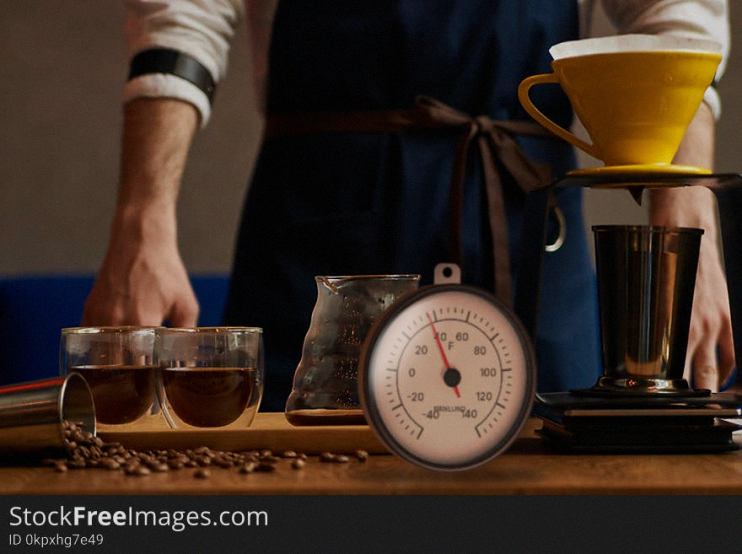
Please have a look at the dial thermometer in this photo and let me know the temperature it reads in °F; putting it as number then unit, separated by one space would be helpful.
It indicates 36 °F
